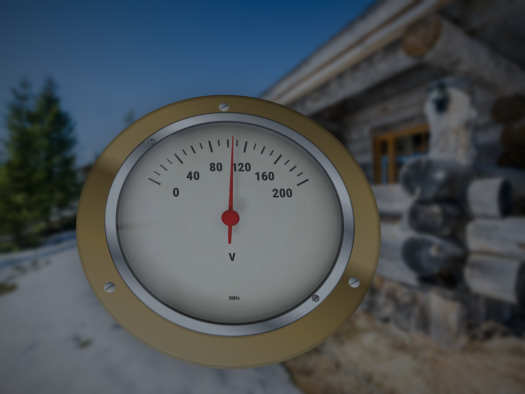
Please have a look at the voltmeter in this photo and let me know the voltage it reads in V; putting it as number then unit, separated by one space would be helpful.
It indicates 105 V
